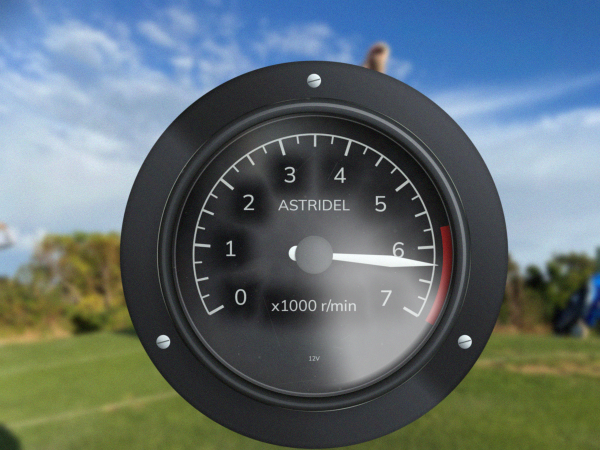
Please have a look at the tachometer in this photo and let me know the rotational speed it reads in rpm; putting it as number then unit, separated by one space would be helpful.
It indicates 6250 rpm
